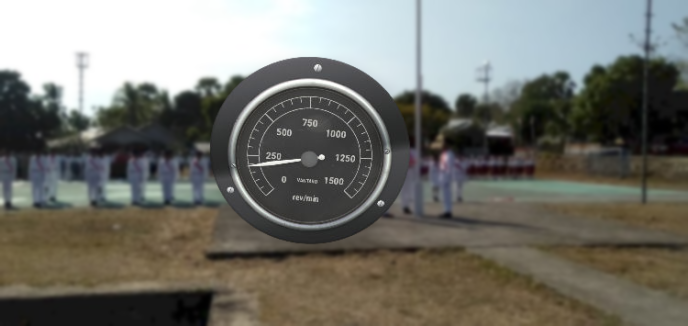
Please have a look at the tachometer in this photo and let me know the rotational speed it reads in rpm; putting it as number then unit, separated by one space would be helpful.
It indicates 200 rpm
